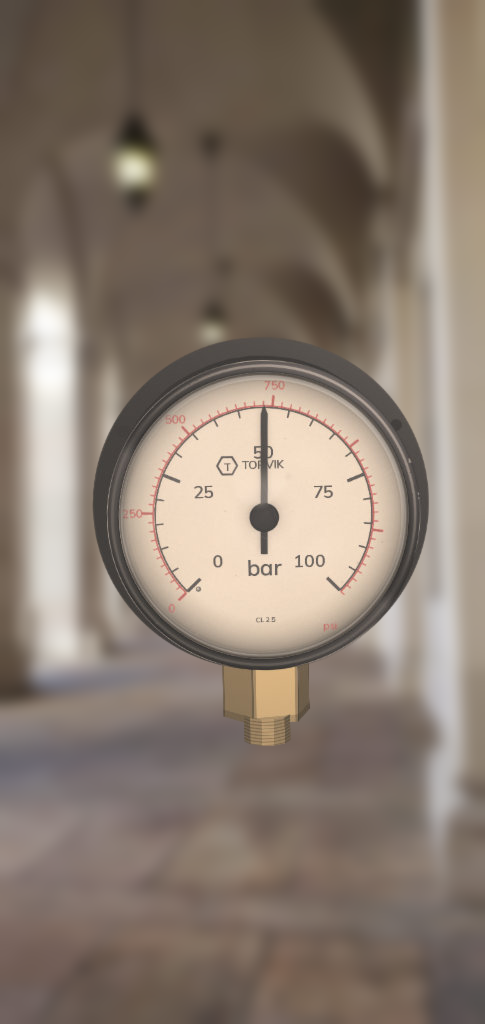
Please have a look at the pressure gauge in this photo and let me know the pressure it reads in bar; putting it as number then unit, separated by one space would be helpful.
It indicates 50 bar
